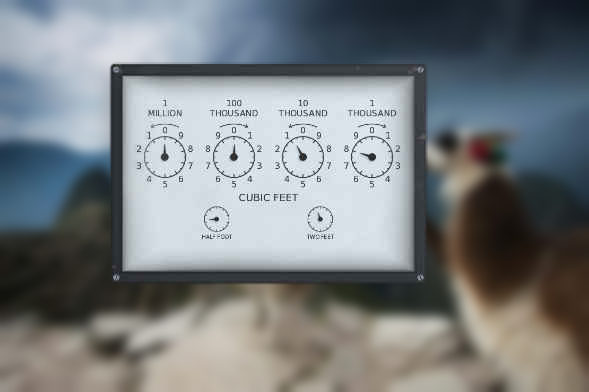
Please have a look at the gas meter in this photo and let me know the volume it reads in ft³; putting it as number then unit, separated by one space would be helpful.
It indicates 800 ft³
